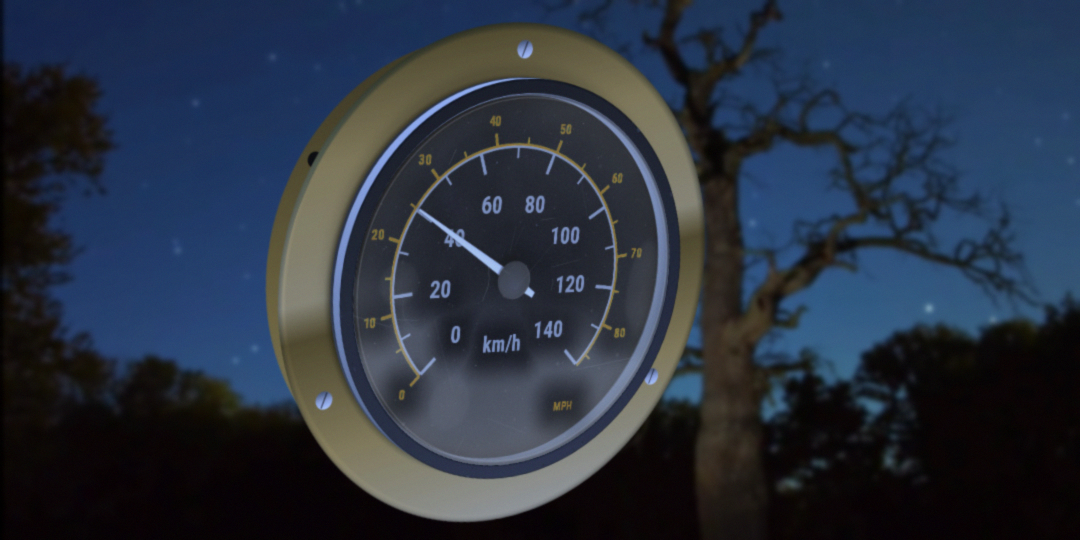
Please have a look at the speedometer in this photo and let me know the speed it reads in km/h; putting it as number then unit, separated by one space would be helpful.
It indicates 40 km/h
